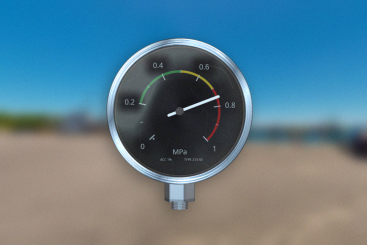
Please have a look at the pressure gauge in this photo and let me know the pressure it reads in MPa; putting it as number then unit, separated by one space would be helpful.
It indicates 0.75 MPa
